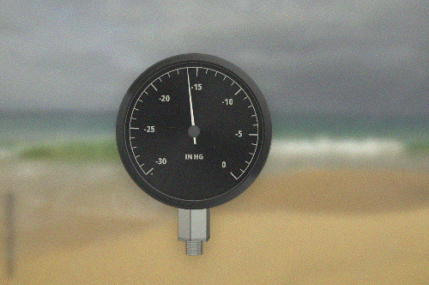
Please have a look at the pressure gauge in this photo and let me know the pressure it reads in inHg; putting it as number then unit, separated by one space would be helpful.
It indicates -16 inHg
